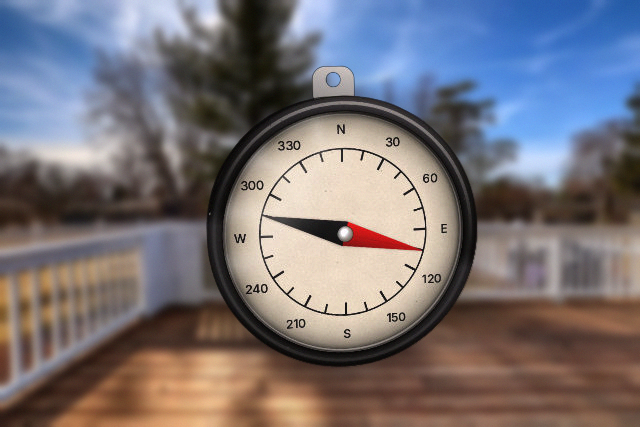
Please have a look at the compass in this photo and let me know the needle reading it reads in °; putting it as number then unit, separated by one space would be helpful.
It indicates 105 °
